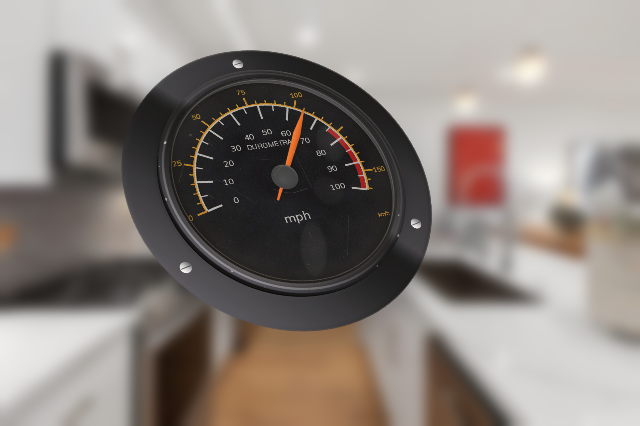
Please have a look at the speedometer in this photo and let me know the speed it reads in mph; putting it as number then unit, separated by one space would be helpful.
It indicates 65 mph
